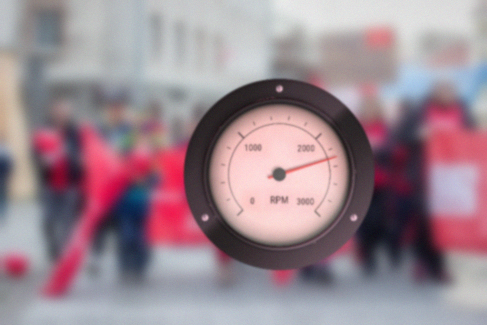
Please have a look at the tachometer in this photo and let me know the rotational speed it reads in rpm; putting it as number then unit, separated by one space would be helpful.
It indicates 2300 rpm
